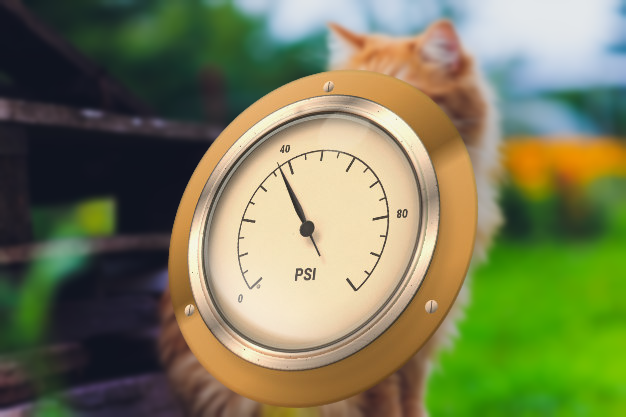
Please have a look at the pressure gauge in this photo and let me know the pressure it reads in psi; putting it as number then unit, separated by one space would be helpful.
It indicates 37.5 psi
